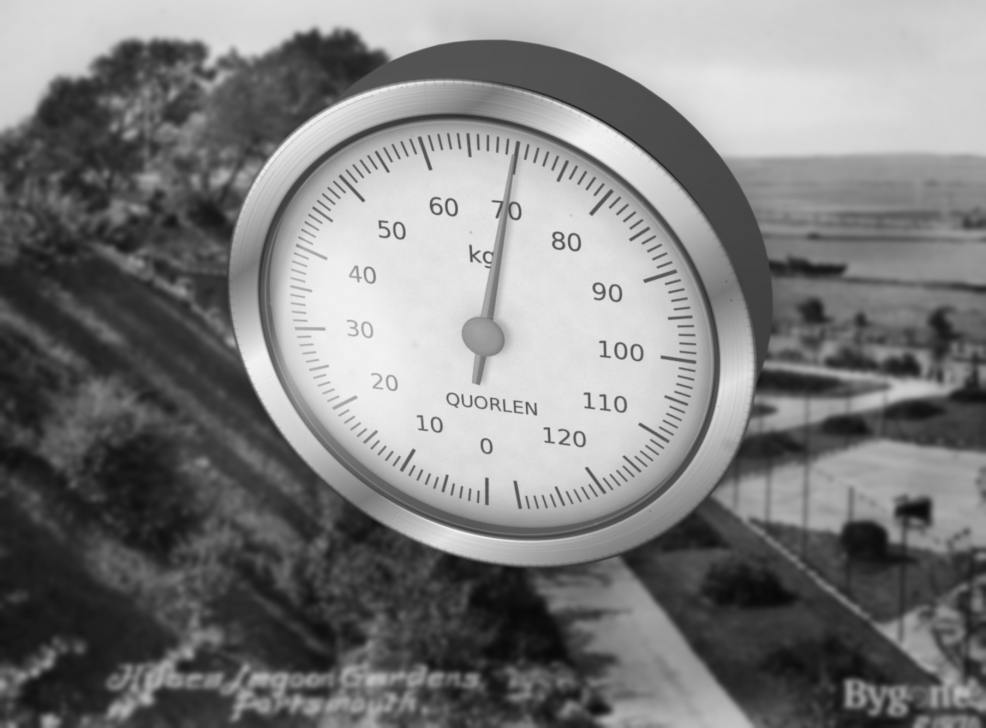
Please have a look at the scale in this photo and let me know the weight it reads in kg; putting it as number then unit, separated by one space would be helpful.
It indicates 70 kg
